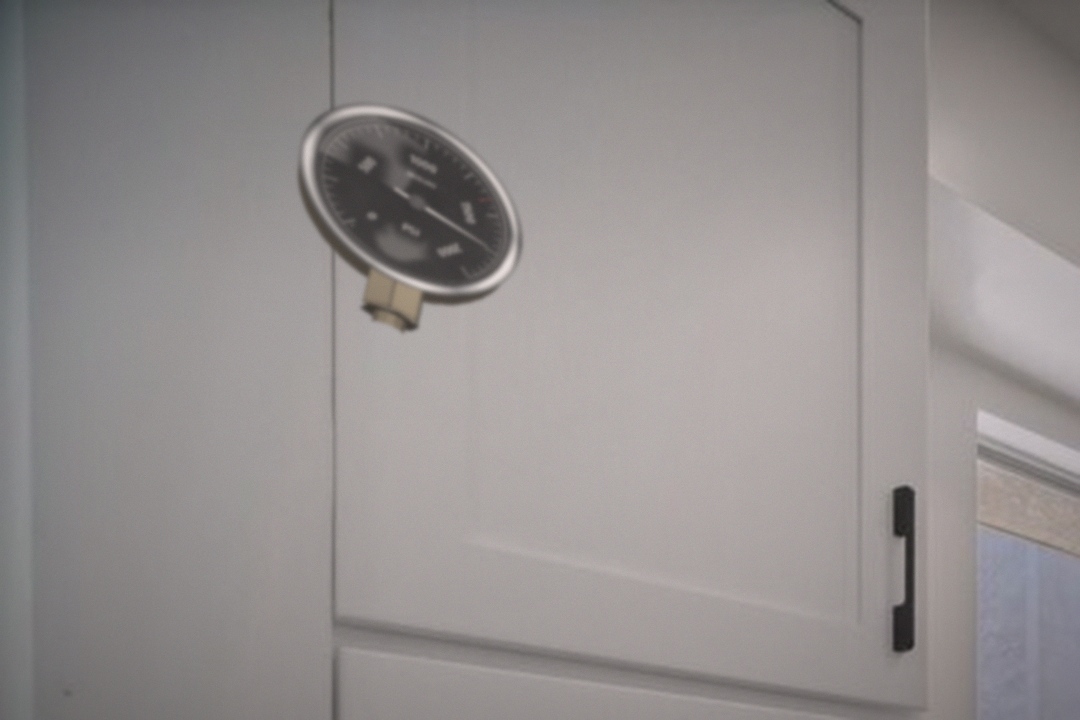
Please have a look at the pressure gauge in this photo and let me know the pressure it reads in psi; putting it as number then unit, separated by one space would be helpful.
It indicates 1750 psi
